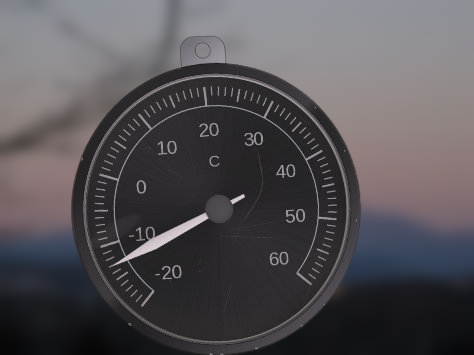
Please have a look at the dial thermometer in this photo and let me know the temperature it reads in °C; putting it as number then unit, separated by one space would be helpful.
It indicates -13 °C
